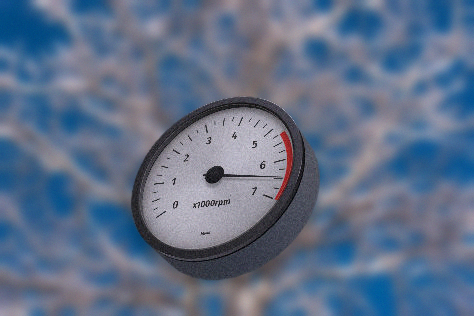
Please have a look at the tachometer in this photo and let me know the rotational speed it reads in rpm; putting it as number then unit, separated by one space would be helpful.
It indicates 6500 rpm
